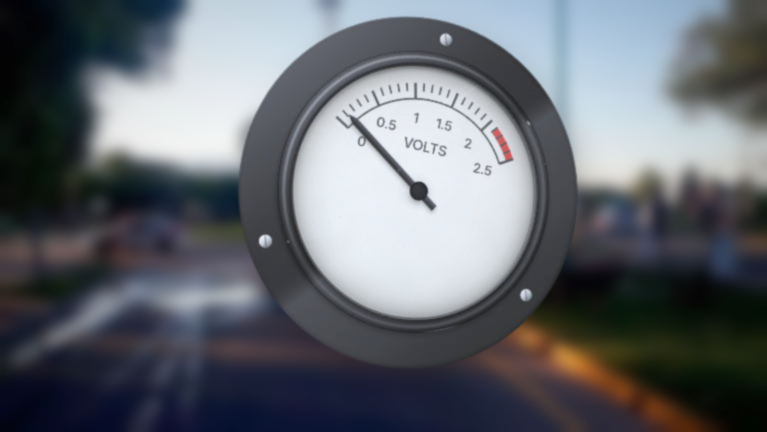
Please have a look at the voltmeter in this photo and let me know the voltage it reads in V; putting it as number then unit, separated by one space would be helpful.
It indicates 0.1 V
